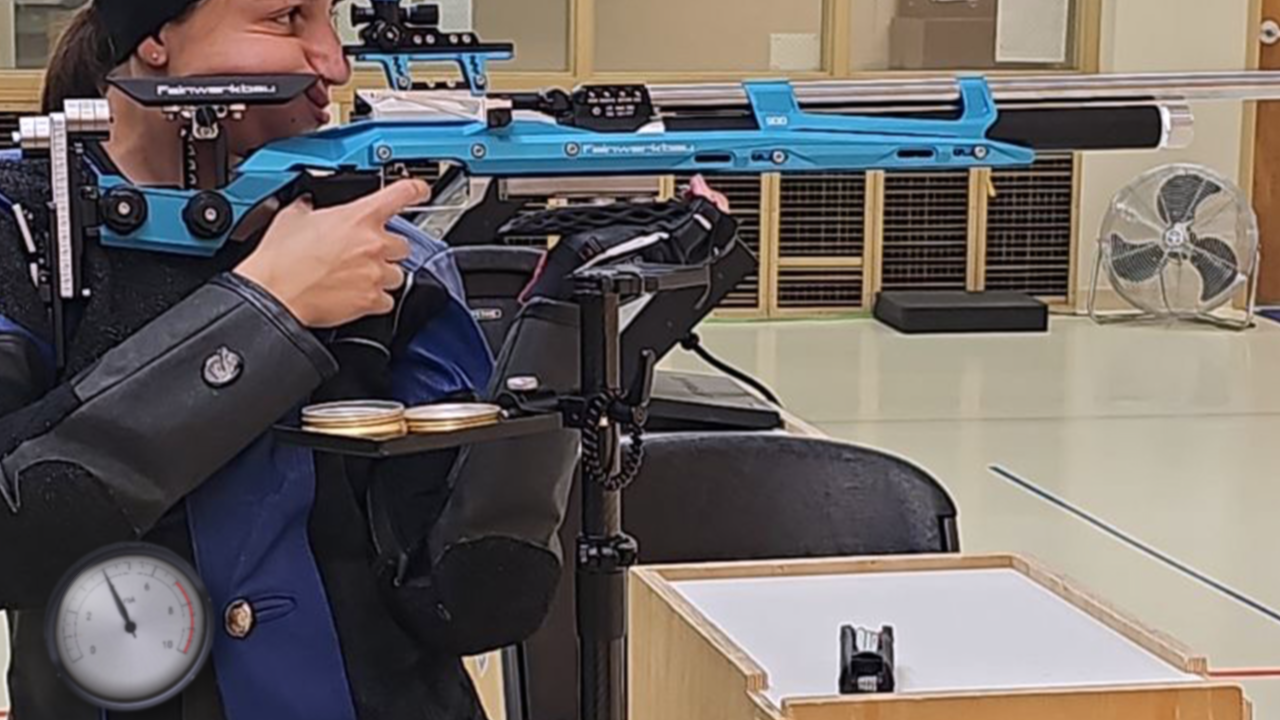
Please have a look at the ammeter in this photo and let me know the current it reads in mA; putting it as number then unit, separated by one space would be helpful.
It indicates 4 mA
